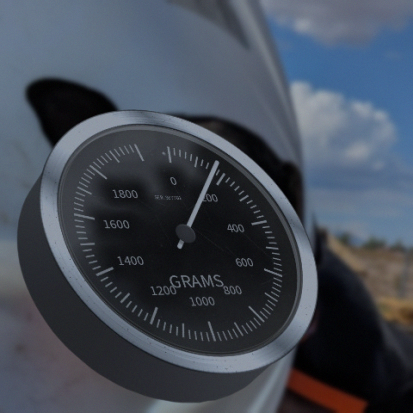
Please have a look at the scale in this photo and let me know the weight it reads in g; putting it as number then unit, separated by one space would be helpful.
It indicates 160 g
